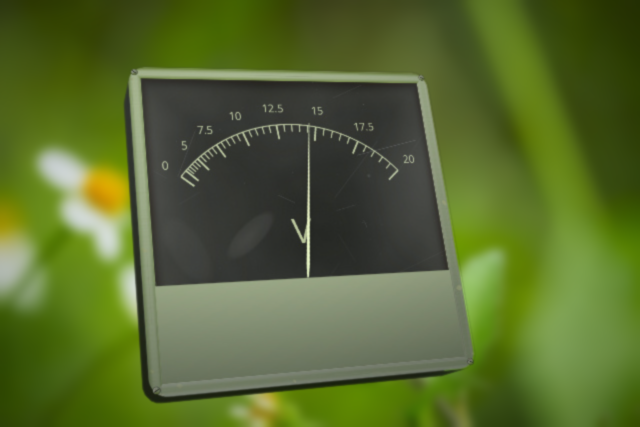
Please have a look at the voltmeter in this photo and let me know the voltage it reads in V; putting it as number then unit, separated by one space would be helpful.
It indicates 14.5 V
